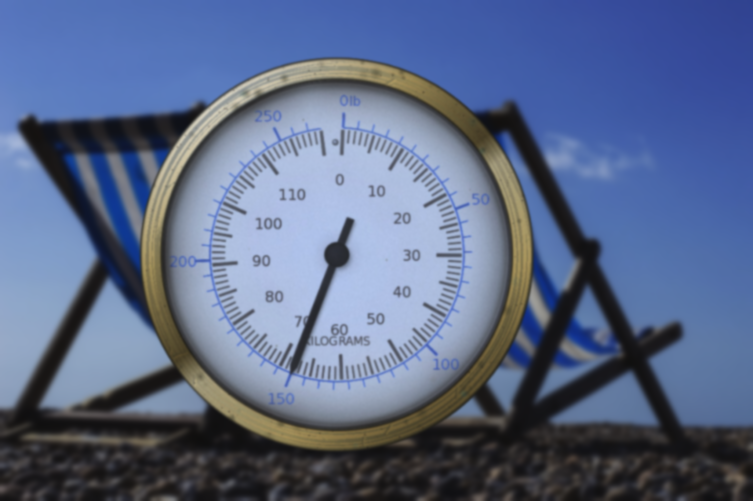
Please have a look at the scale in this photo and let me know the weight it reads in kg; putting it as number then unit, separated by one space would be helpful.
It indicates 68 kg
